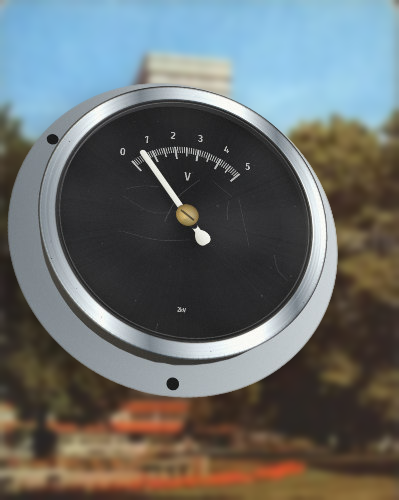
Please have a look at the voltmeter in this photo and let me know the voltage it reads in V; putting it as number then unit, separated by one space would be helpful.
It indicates 0.5 V
